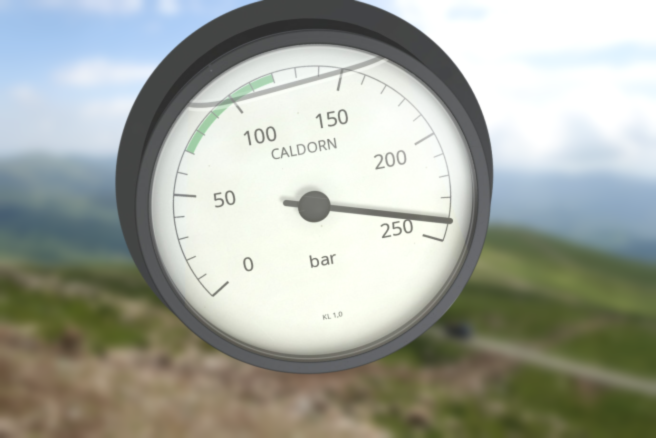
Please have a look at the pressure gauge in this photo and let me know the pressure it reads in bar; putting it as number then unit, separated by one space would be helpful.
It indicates 240 bar
